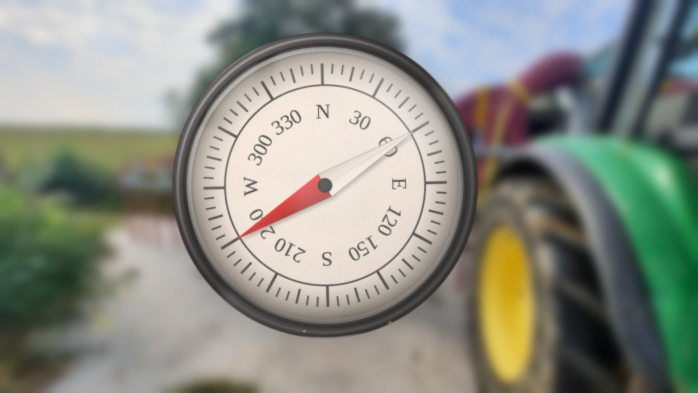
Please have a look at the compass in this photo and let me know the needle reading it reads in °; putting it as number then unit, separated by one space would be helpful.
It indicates 240 °
